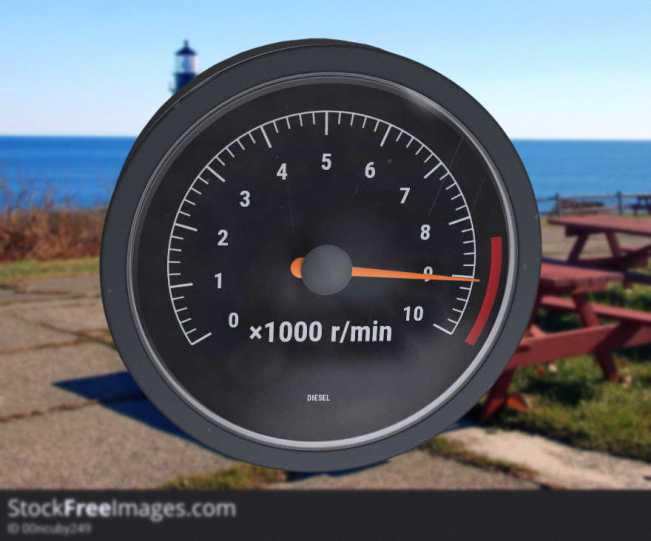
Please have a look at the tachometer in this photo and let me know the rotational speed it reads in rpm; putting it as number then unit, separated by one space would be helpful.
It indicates 9000 rpm
